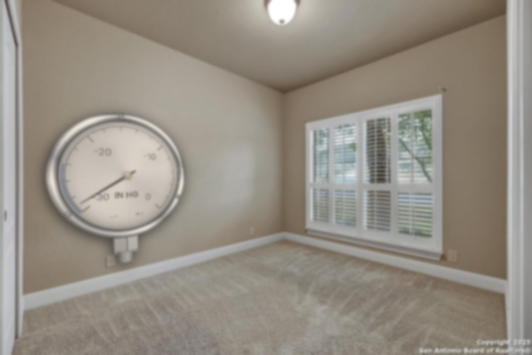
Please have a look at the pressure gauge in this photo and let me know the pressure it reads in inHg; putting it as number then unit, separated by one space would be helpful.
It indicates -29 inHg
